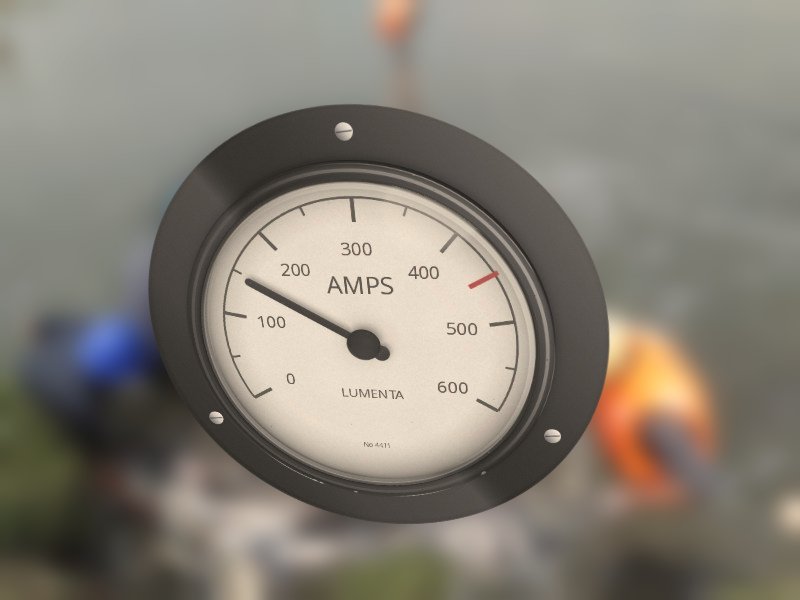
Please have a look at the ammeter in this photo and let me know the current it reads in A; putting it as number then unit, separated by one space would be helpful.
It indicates 150 A
